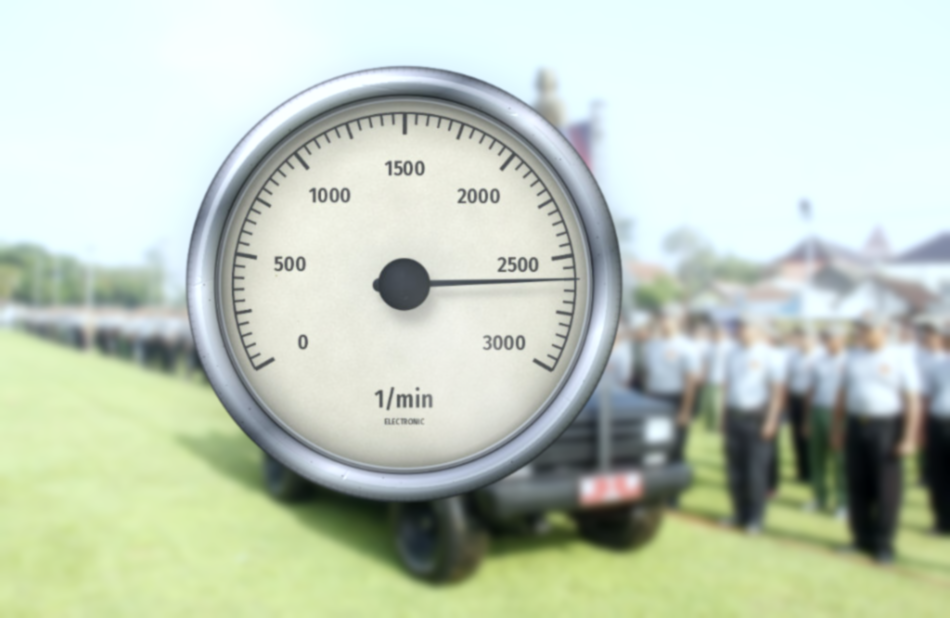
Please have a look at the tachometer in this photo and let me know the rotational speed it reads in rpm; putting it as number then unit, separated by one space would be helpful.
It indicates 2600 rpm
